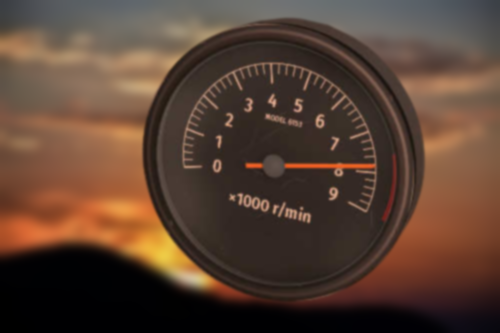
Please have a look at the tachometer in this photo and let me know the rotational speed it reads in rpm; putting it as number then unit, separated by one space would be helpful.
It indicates 7800 rpm
